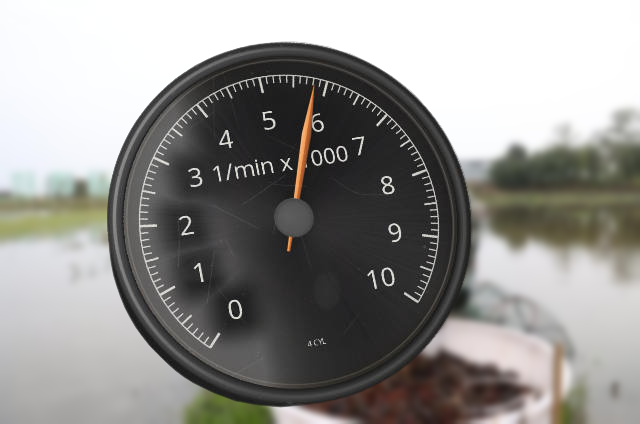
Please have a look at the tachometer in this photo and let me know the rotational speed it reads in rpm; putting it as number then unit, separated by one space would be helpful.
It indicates 5800 rpm
